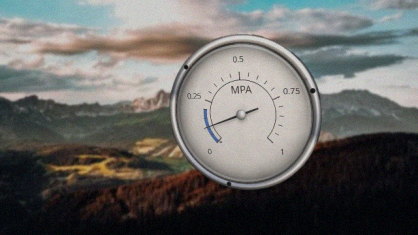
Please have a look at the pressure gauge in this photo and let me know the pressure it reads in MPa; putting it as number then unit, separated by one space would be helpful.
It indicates 0.1 MPa
